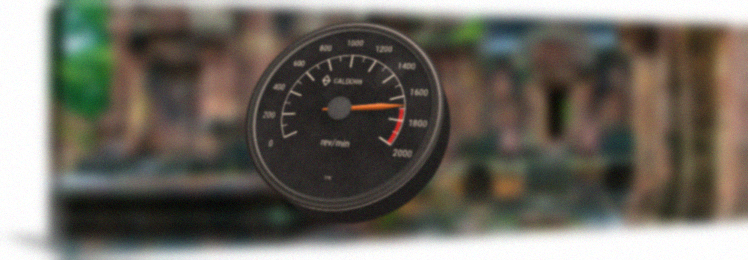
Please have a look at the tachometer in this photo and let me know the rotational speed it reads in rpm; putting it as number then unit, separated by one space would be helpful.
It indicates 1700 rpm
